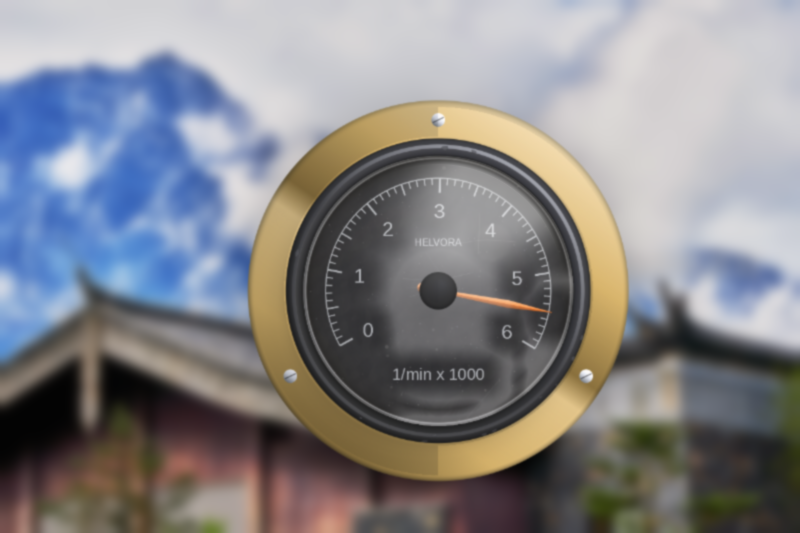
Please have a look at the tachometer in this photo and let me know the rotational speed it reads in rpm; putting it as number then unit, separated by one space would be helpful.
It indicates 5500 rpm
